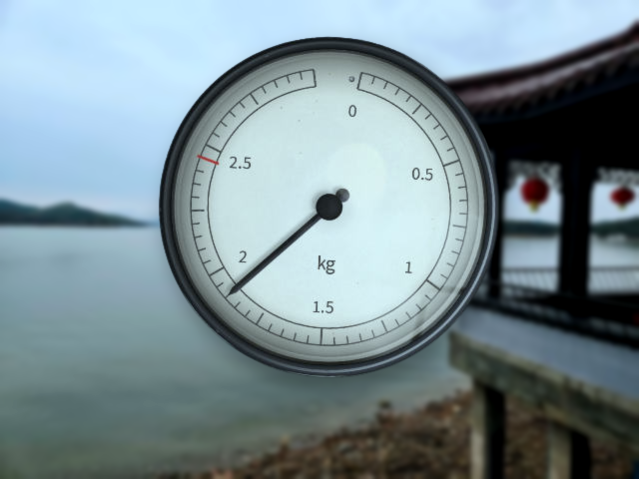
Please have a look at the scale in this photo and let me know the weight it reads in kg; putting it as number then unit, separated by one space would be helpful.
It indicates 1.9 kg
